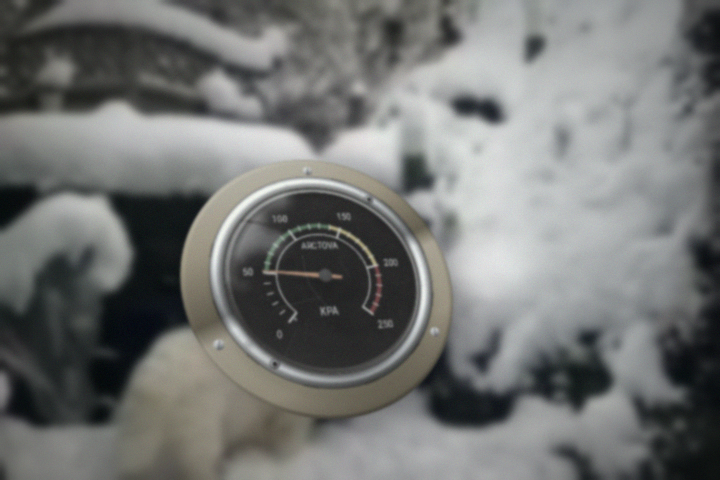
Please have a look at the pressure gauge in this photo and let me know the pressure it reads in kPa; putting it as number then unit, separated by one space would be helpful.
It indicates 50 kPa
